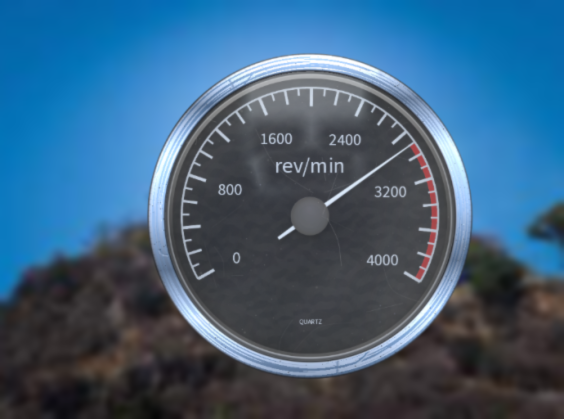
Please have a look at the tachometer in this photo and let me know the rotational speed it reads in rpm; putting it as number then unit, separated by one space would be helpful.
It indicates 2900 rpm
